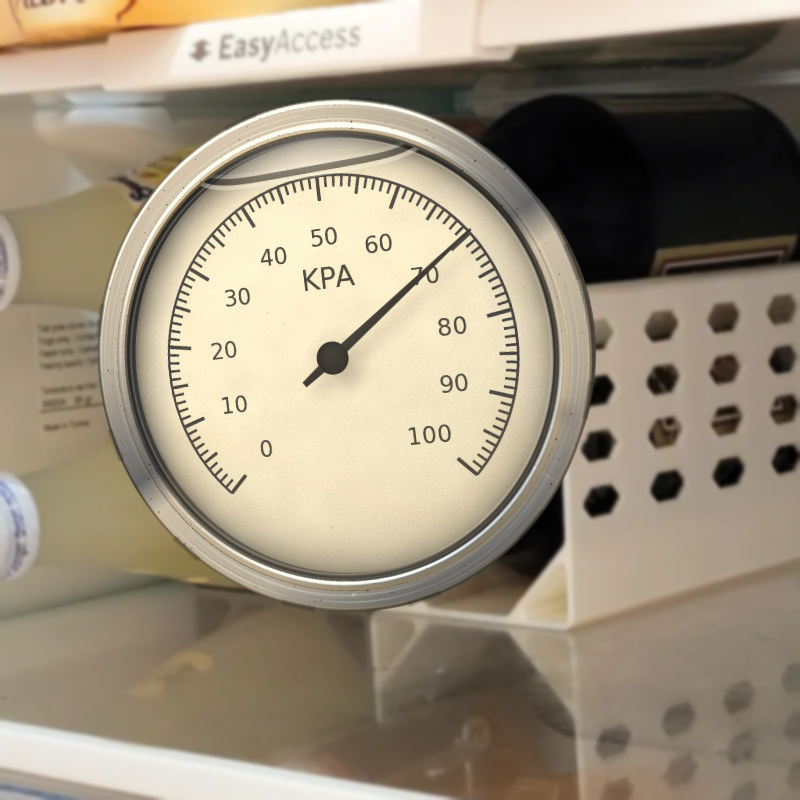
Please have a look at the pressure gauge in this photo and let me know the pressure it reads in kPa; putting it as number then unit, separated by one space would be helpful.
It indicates 70 kPa
